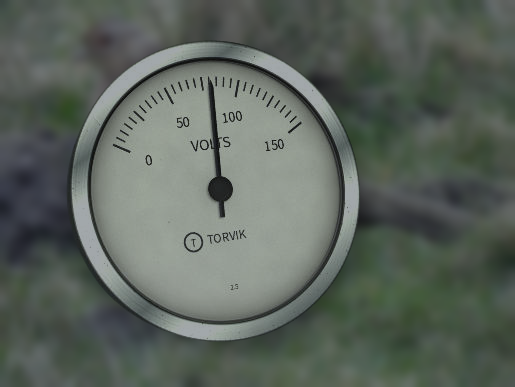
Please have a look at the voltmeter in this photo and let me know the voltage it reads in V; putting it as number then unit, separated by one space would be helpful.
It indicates 80 V
